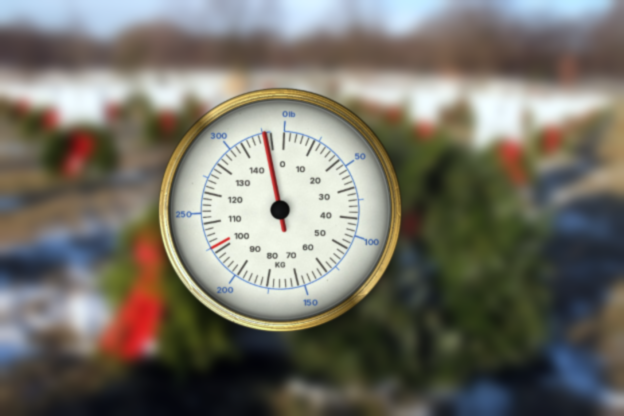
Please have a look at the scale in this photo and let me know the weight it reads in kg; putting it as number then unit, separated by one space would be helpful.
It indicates 148 kg
